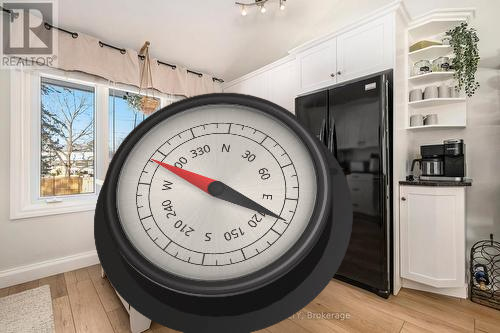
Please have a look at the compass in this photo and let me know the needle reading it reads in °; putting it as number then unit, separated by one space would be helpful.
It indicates 290 °
